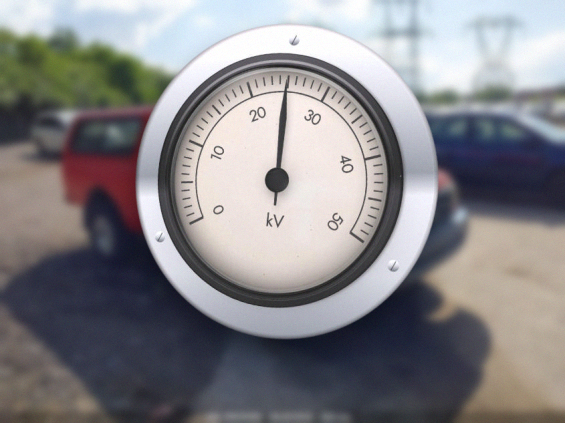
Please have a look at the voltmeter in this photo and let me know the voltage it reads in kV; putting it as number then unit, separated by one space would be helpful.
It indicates 25 kV
